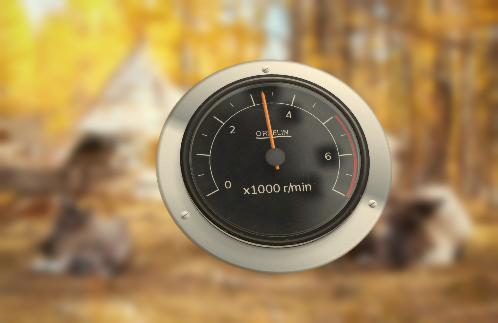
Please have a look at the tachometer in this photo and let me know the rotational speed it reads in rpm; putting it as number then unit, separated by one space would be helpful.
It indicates 3250 rpm
